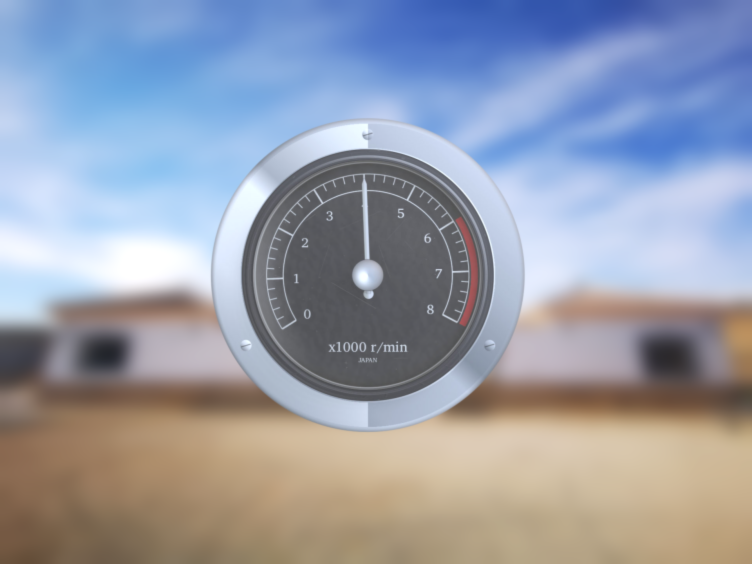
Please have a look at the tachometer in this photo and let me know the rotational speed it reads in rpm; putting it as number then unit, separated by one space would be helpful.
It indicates 4000 rpm
